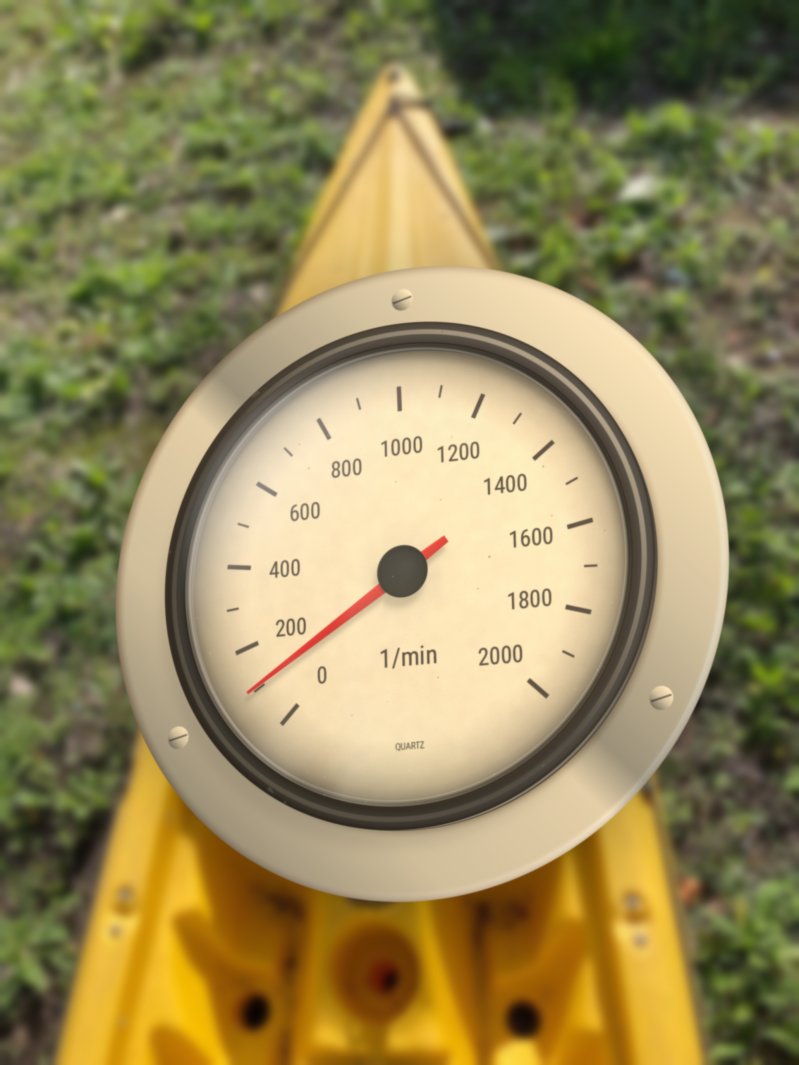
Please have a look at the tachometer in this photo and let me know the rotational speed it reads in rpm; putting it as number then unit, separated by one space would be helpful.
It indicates 100 rpm
